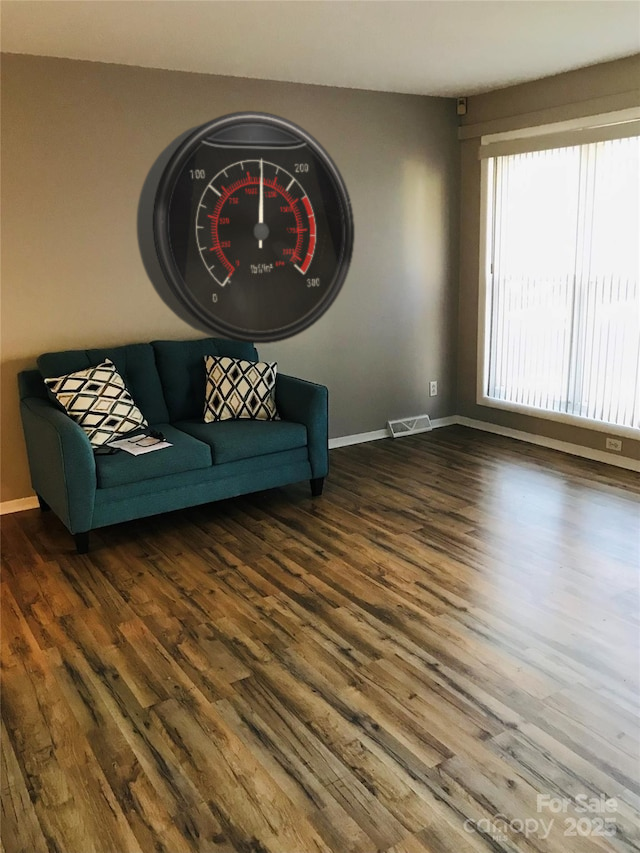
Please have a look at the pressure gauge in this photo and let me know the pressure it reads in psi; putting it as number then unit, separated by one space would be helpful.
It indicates 160 psi
